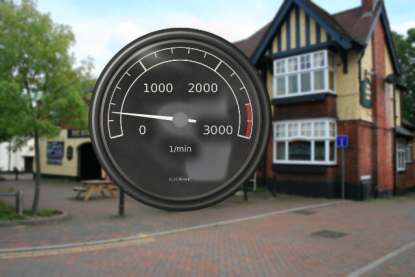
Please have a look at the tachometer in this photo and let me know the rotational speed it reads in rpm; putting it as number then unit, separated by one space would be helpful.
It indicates 300 rpm
